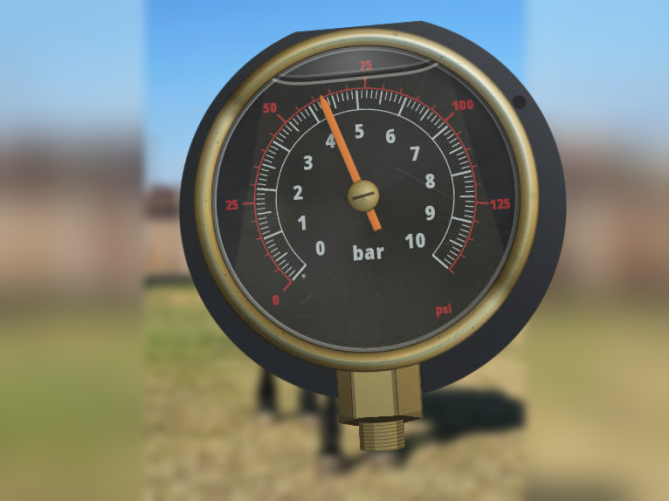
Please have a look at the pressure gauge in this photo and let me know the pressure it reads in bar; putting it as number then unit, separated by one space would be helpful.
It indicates 4.3 bar
